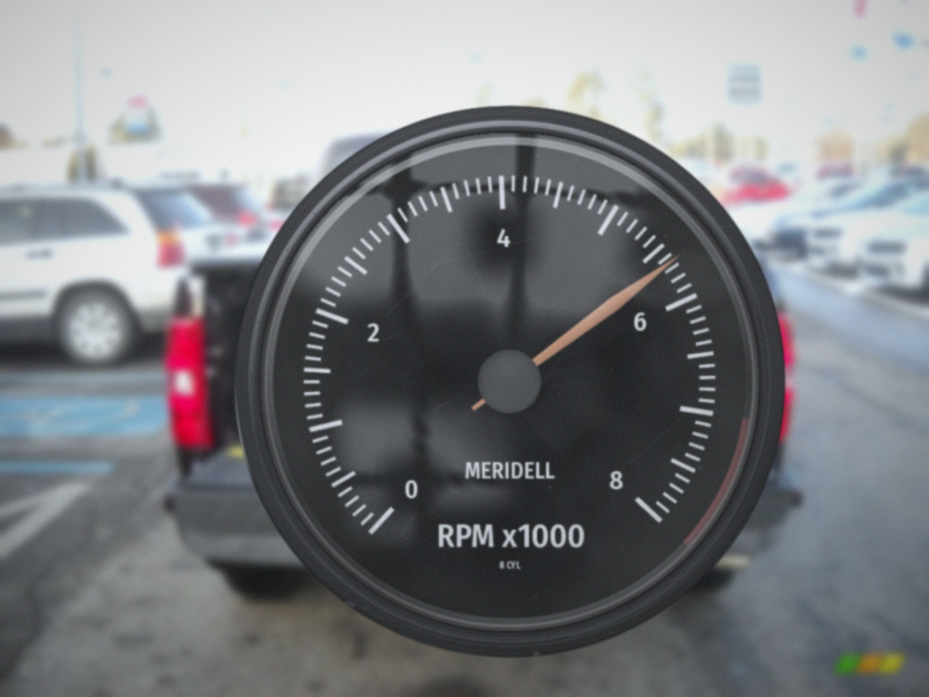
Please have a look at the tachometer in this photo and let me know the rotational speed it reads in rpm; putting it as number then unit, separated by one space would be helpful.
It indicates 5650 rpm
